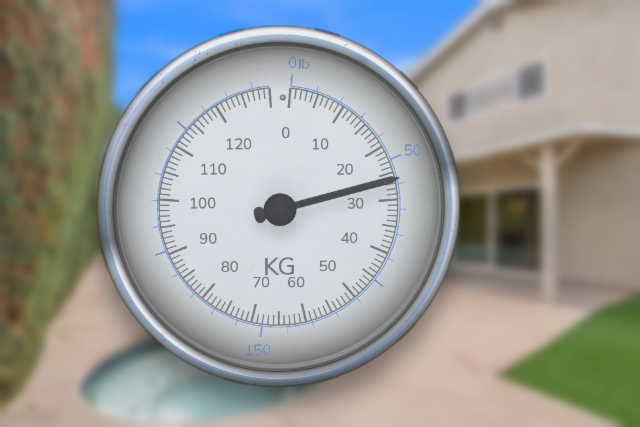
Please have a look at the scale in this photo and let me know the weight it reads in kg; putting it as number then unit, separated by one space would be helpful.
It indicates 26 kg
